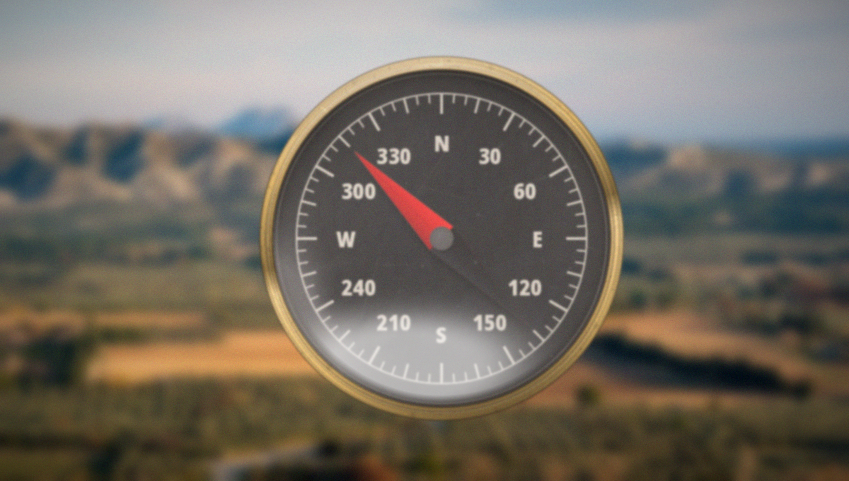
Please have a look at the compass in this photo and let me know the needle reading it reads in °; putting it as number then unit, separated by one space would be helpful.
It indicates 315 °
